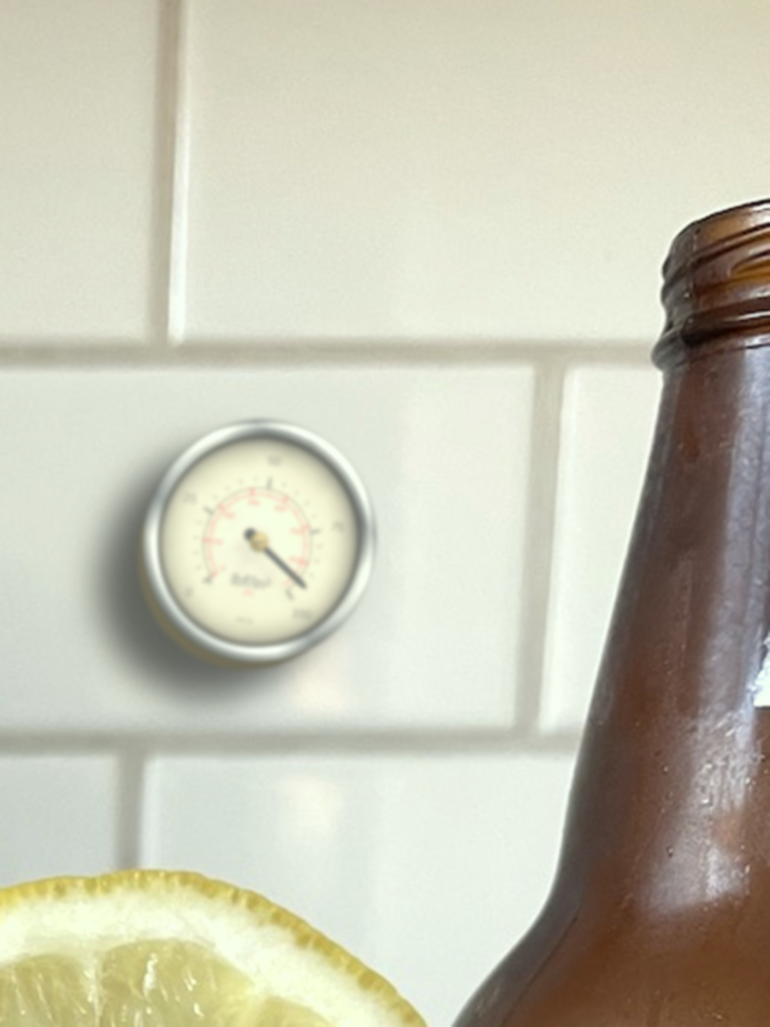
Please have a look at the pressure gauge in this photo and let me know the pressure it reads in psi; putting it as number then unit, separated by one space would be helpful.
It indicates 95 psi
